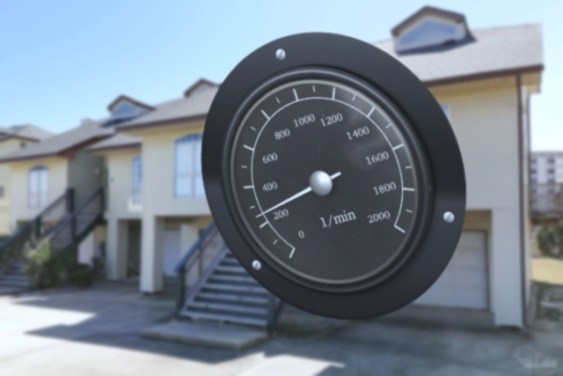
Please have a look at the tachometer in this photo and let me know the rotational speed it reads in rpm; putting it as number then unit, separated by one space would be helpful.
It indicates 250 rpm
